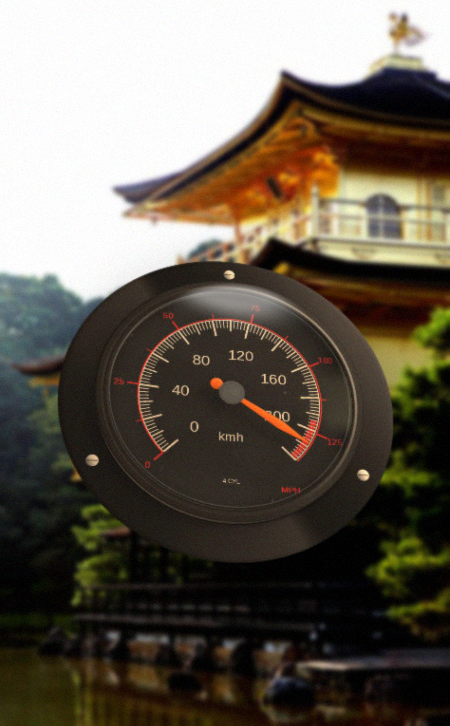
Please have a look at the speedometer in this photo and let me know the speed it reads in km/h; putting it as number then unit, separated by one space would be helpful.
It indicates 210 km/h
